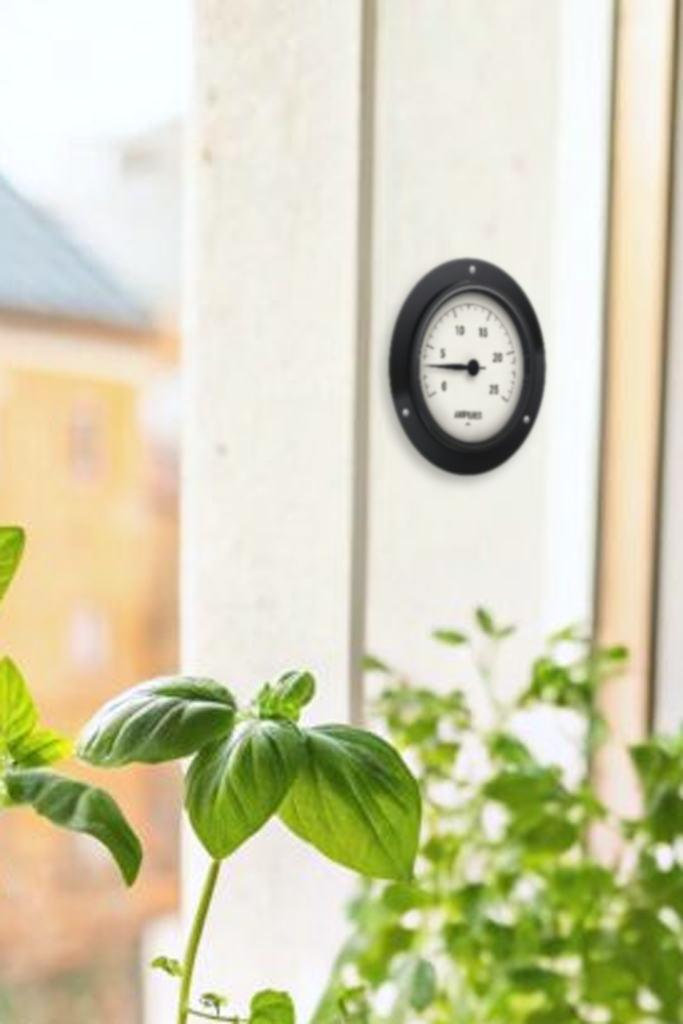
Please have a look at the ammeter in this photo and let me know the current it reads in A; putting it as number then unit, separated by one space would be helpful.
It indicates 3 A
